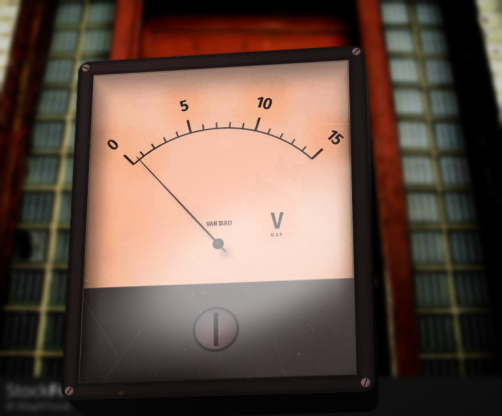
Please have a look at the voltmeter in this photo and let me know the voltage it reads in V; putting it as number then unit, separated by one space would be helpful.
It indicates 0.5 V
